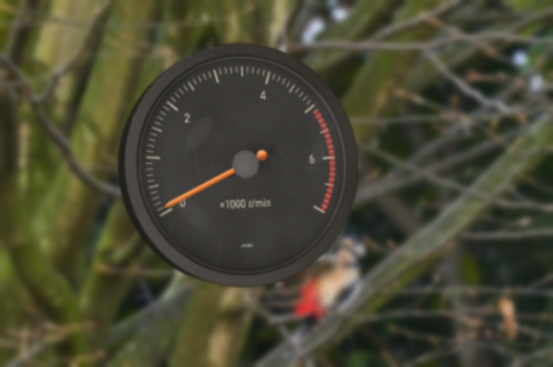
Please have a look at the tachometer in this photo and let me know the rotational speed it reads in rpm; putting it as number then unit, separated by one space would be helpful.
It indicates 100 rpm
